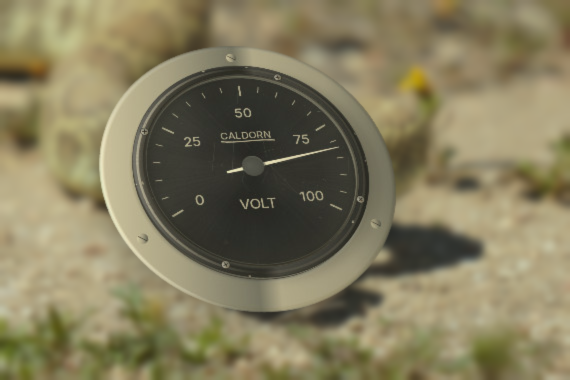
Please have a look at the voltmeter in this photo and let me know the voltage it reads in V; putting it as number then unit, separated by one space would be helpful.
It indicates 82.5 V
